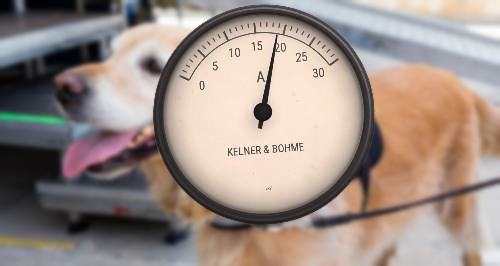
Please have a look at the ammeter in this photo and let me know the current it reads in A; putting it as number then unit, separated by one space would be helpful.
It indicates 19 A
